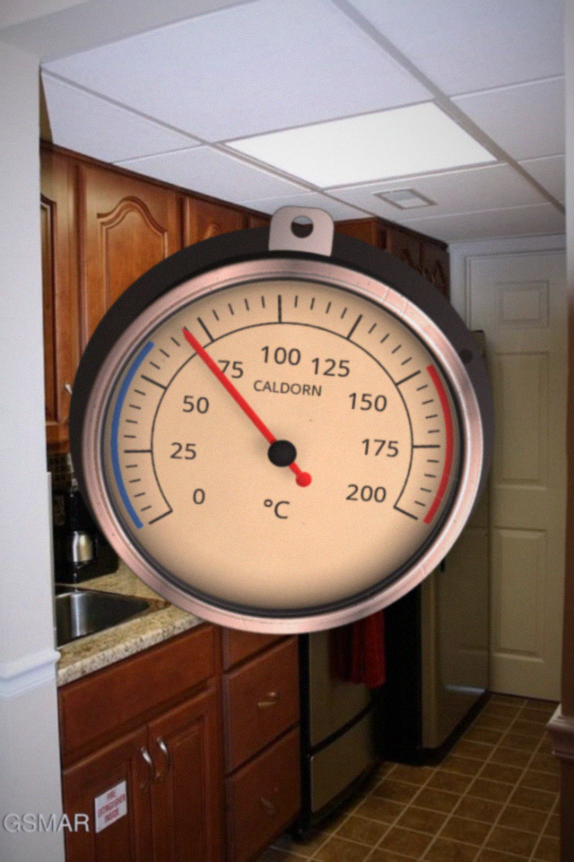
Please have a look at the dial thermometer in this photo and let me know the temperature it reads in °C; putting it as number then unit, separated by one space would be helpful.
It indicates 70 °C
